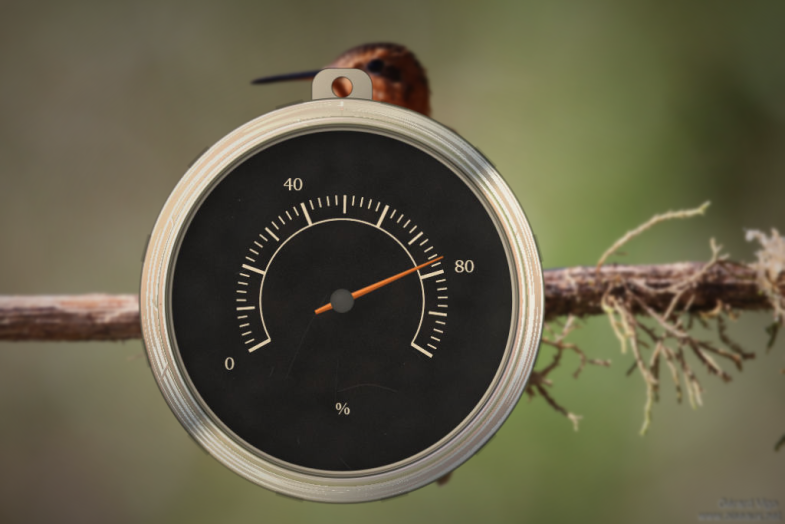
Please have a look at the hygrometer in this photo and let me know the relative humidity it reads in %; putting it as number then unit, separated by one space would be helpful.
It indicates 77 %
